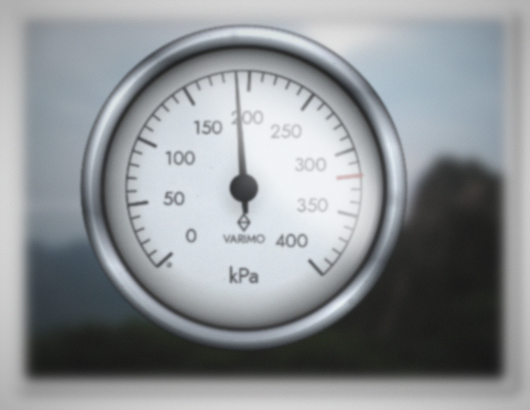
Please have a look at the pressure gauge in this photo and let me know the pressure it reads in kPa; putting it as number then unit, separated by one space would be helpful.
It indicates 190 kPa
